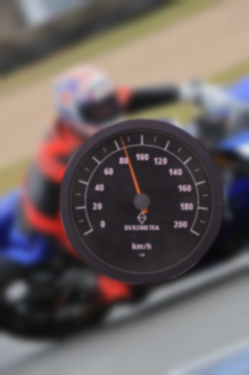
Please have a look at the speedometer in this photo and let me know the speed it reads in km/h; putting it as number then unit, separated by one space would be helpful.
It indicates 85 km/h
